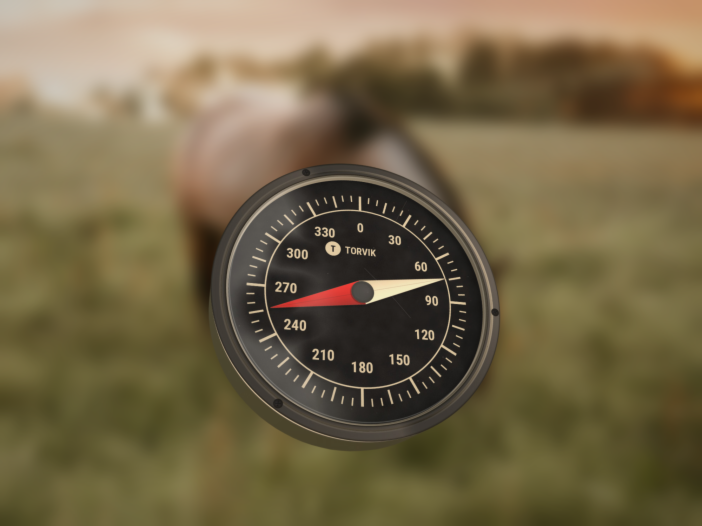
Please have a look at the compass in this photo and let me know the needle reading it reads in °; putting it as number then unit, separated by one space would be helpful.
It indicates 255 °
